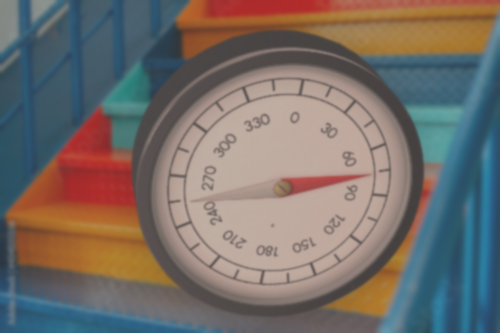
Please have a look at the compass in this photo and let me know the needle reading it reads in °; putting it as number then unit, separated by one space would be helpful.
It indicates 75 °
